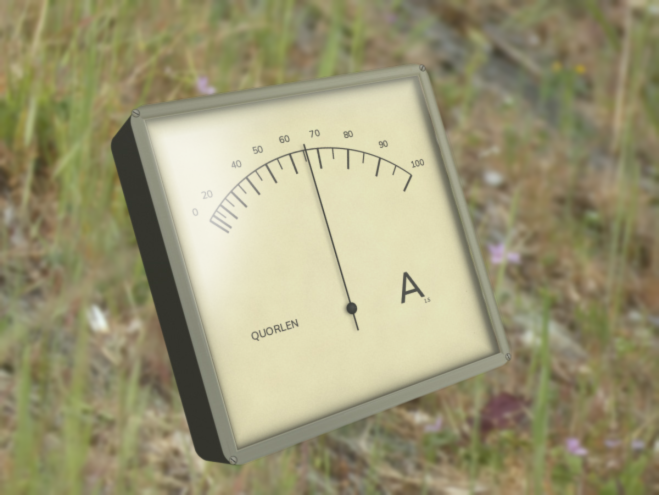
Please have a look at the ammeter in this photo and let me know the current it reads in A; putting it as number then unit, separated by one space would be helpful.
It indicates 65 A
